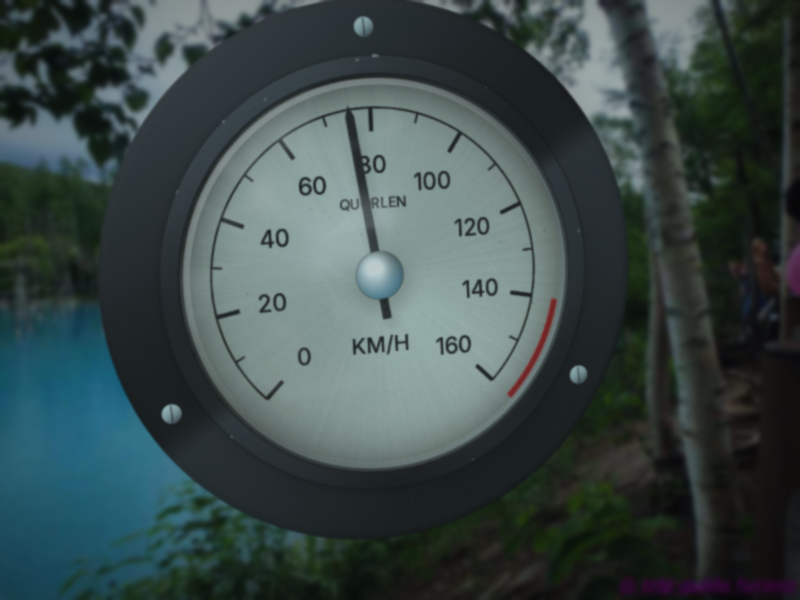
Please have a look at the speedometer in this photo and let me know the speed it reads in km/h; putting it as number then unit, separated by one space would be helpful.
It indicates 75 km/h
